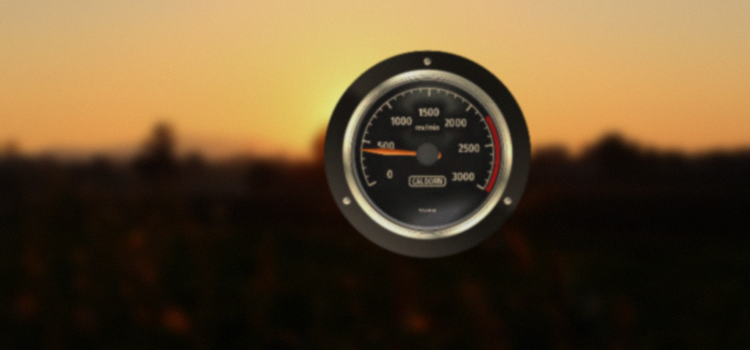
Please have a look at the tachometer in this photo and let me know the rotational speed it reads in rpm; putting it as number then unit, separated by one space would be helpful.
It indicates 400 rpm
